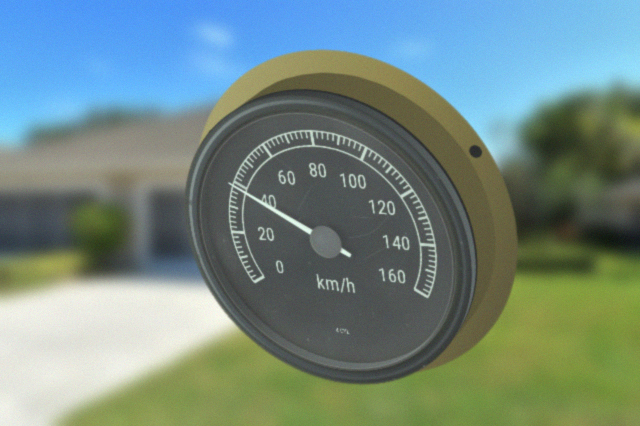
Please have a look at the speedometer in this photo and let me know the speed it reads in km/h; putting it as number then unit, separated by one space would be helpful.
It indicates 40 km/h
